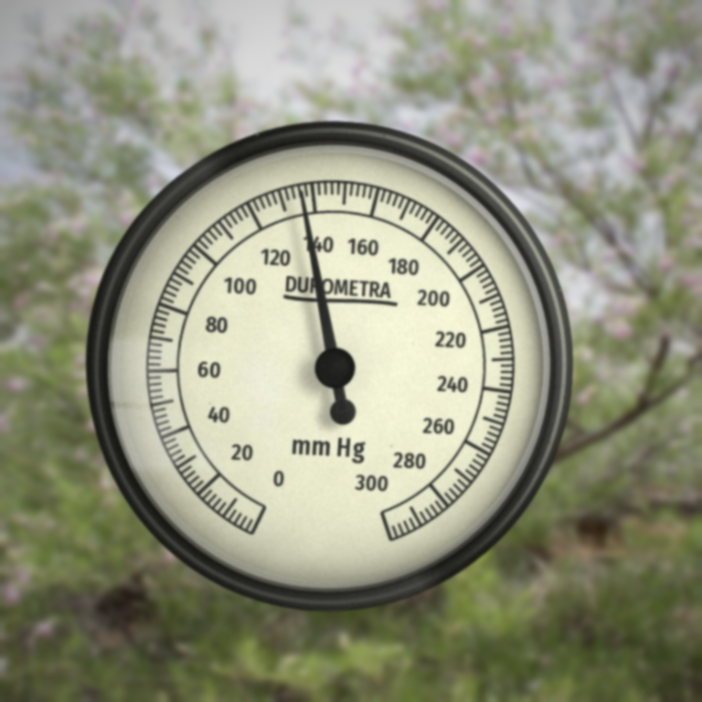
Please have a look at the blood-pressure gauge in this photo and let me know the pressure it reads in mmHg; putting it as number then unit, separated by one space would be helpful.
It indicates 136 mmHg
